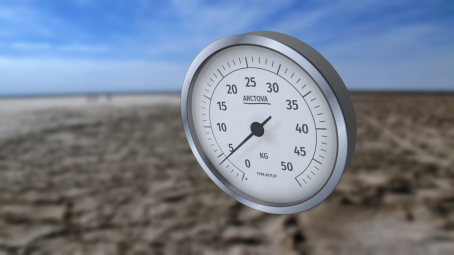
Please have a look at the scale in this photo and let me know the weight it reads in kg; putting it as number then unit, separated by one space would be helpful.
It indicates 4 kg
